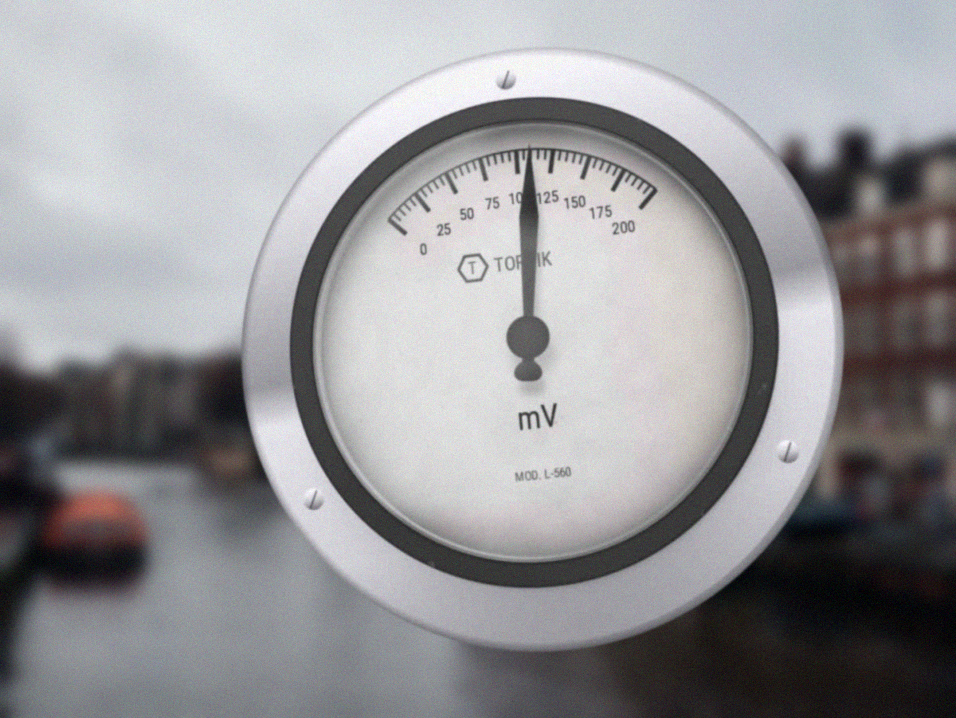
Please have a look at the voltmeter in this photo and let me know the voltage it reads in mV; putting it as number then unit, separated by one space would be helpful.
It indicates 110 mV
